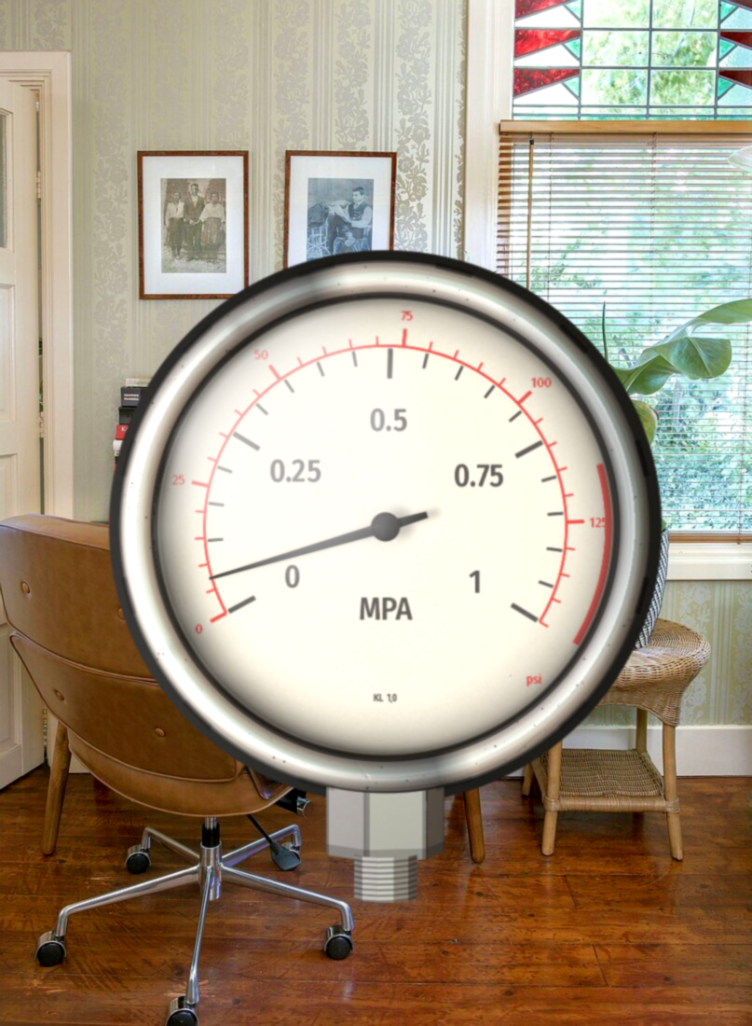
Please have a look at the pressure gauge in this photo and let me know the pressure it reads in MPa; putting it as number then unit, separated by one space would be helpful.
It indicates 0.05 MPa
